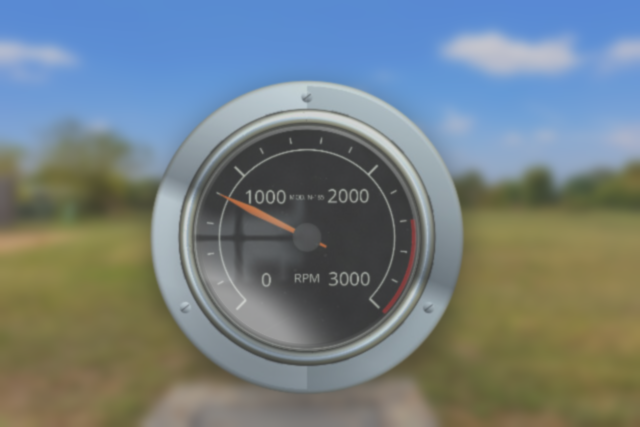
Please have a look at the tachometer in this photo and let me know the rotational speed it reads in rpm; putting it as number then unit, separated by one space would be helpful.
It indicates 800 rpm
